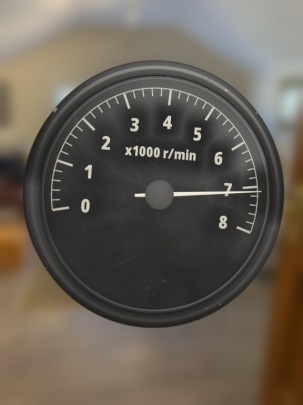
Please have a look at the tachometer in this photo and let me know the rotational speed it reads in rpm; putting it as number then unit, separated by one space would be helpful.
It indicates 7100 rpm
